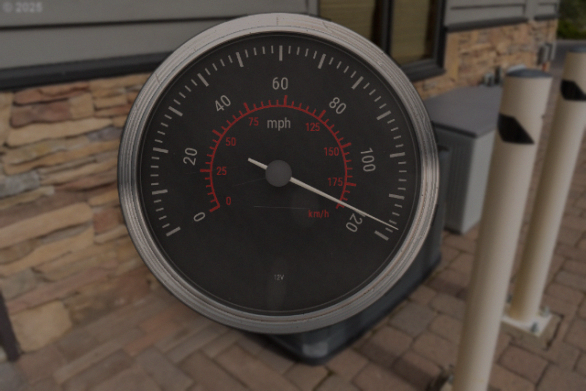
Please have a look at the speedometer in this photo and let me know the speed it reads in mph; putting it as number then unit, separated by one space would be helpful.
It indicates 117 mph
